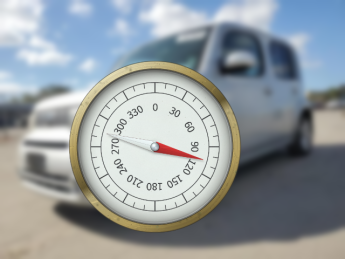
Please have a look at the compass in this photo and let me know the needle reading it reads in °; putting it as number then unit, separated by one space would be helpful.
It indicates 105 °
